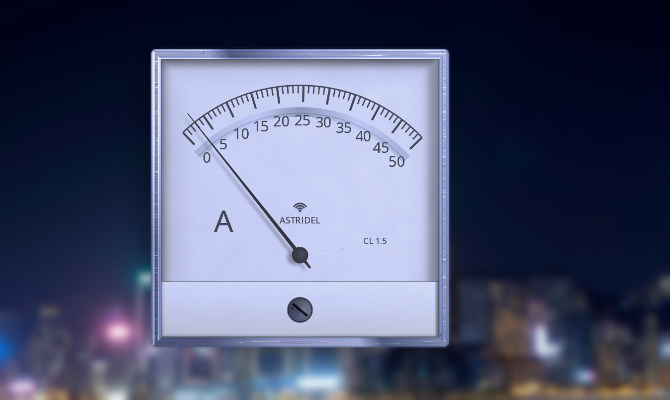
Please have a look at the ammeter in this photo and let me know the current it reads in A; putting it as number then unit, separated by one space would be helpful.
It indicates 3 A
